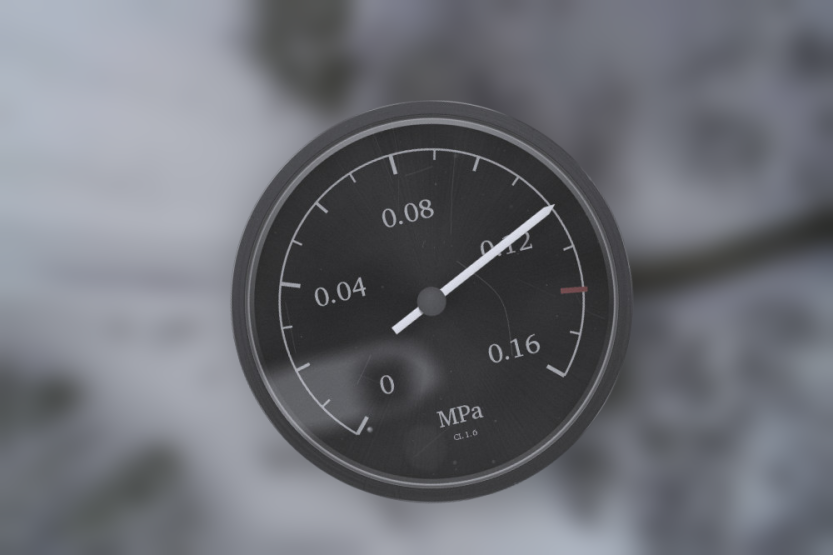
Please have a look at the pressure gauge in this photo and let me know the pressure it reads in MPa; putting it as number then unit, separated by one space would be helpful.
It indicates 0.12 MPa
